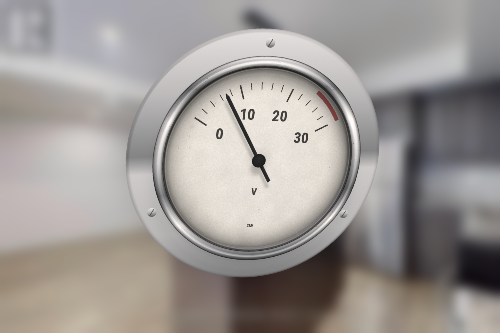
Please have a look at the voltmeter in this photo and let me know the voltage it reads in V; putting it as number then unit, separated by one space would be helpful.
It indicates 7 V
